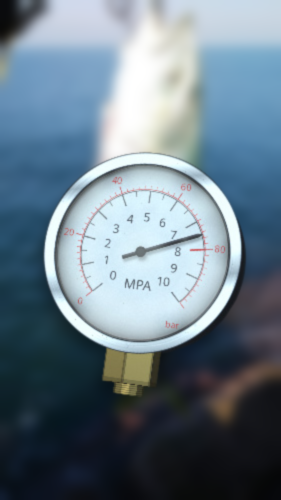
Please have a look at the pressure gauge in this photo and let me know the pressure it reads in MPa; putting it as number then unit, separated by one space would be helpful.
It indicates 7.5 MPa
